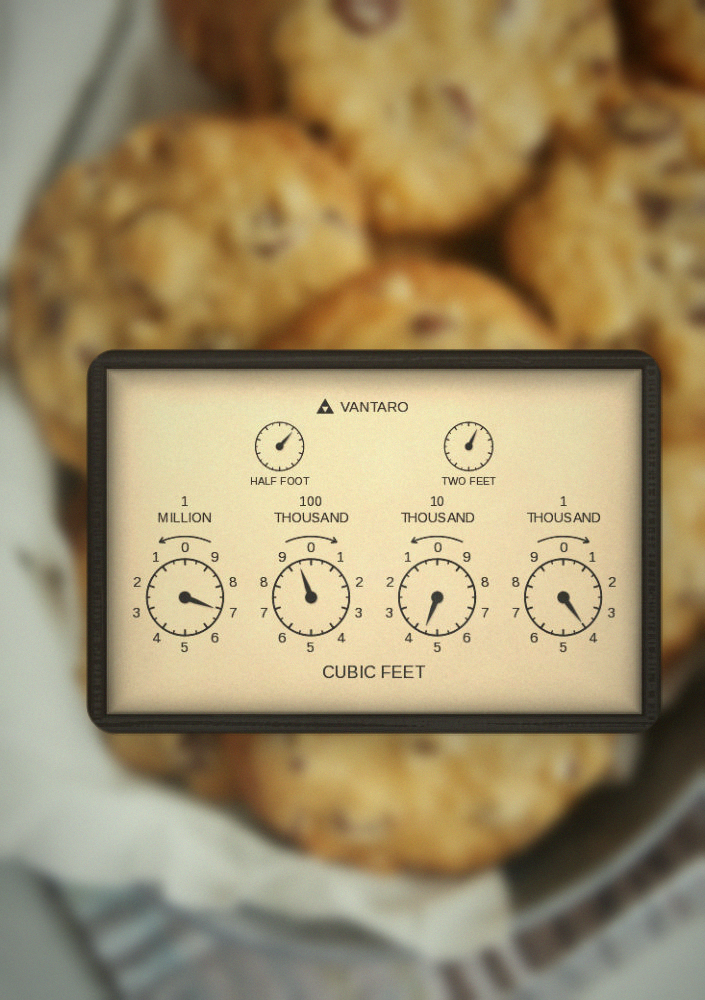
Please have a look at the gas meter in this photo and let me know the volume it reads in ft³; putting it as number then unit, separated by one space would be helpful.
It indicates 694400 ft³
